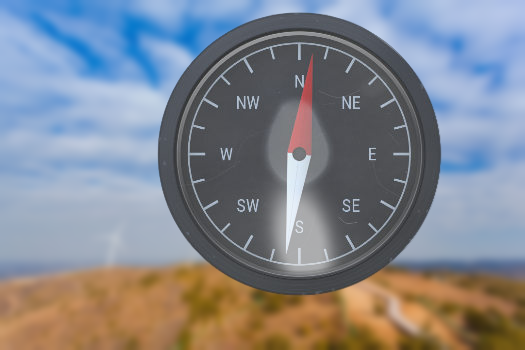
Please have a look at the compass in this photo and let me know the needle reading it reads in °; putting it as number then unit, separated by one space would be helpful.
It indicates 7.5 °
